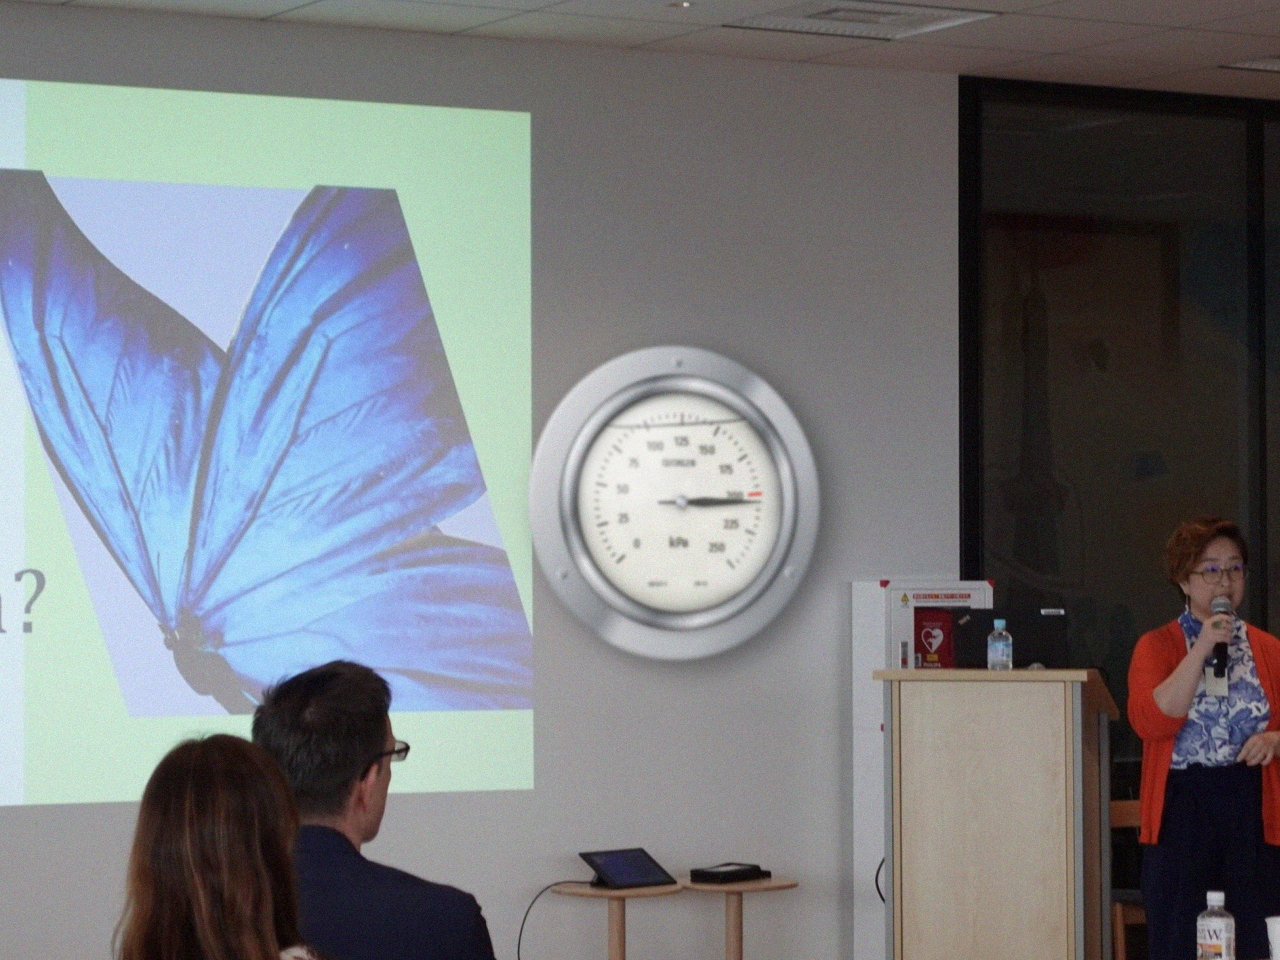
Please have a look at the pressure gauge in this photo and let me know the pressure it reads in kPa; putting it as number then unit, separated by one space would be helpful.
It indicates 205 kPa
